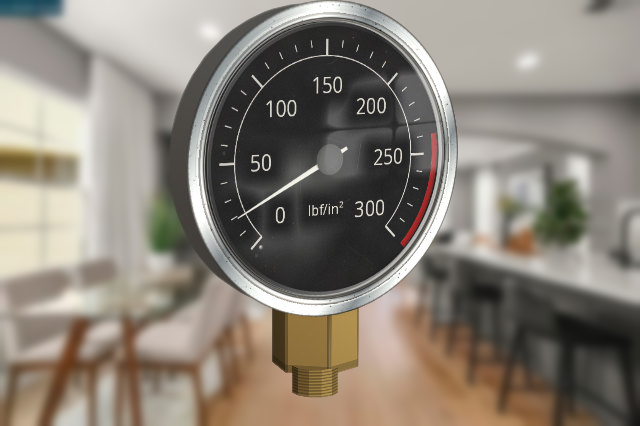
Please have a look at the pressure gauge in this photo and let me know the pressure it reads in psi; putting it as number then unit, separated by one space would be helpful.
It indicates 20 psi
